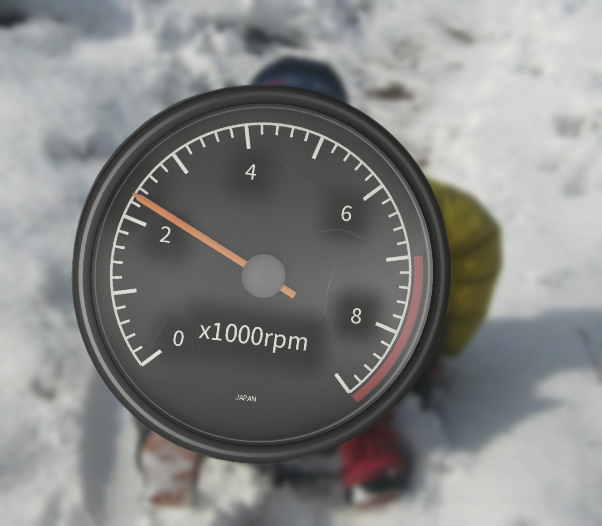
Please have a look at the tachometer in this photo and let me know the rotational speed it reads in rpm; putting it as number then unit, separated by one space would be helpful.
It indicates 2300 rpm
